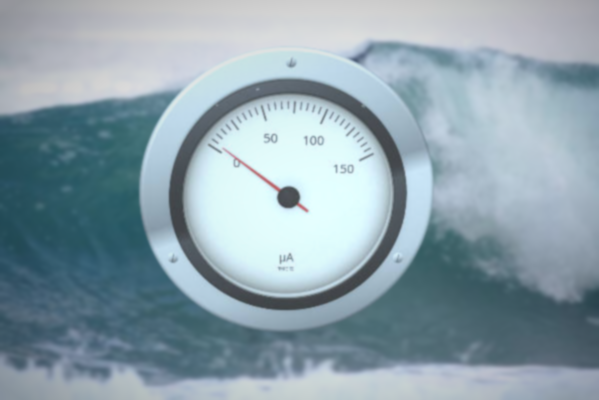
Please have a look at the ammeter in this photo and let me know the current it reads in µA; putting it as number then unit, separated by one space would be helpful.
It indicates 5 µA
